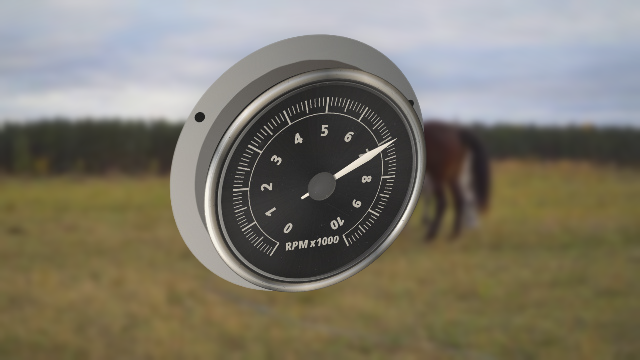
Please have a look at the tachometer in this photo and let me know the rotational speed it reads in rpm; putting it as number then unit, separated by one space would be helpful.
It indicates 7000 rpm
